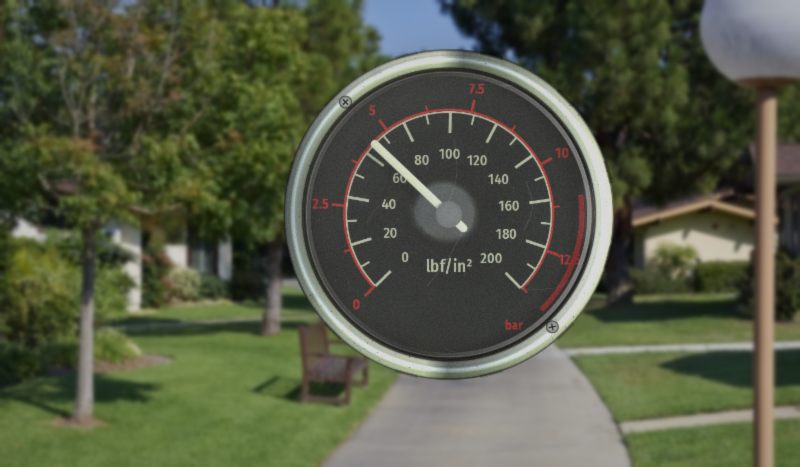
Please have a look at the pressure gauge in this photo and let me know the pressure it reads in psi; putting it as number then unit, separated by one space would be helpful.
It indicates 65 psi
